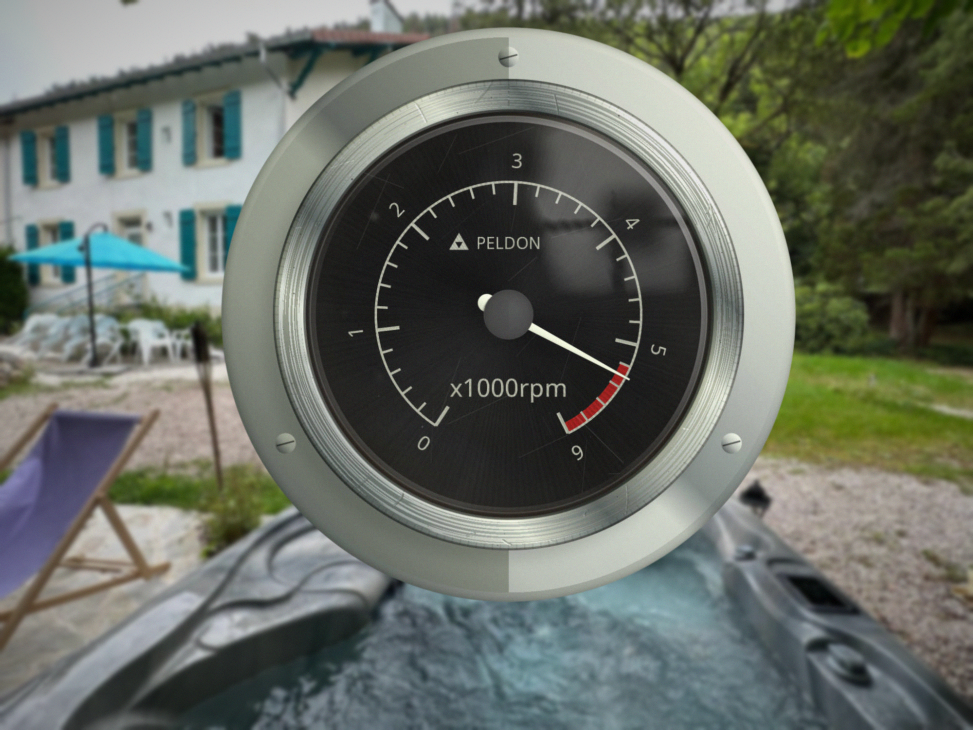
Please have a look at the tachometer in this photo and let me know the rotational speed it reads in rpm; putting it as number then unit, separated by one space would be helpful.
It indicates 5300 rpm
